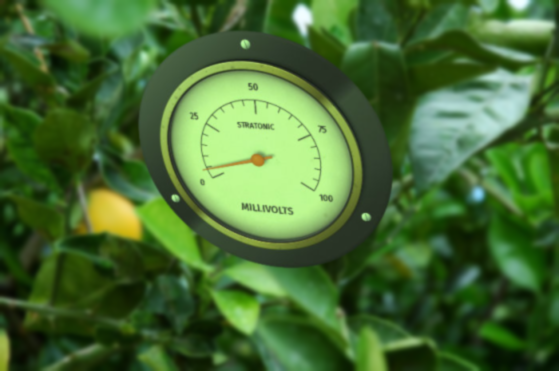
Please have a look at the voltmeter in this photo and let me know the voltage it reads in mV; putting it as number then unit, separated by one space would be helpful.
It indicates 5 mV
